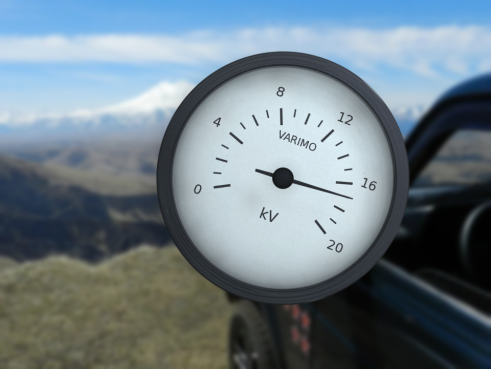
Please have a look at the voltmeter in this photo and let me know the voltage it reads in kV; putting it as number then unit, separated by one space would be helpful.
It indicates 17 kV
